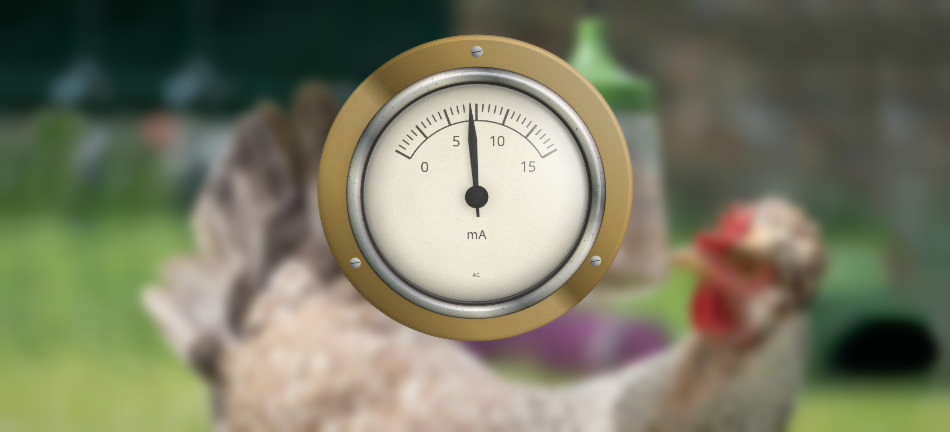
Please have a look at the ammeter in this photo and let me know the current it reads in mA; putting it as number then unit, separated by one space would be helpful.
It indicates 7 mA
